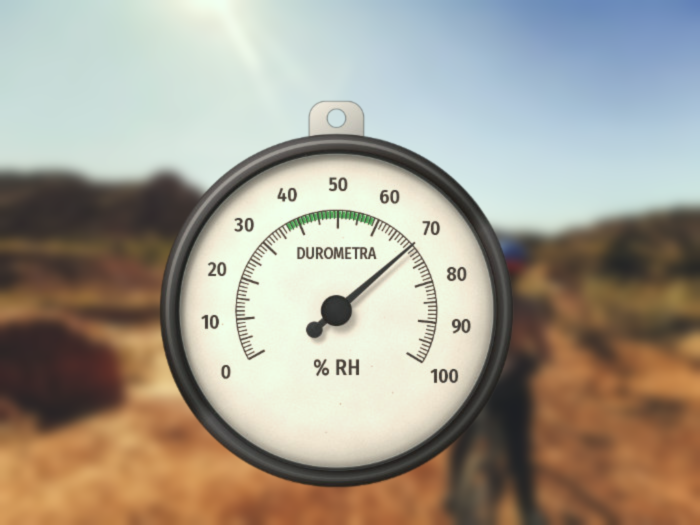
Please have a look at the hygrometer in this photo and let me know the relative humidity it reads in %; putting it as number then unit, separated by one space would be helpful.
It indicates 70 %
